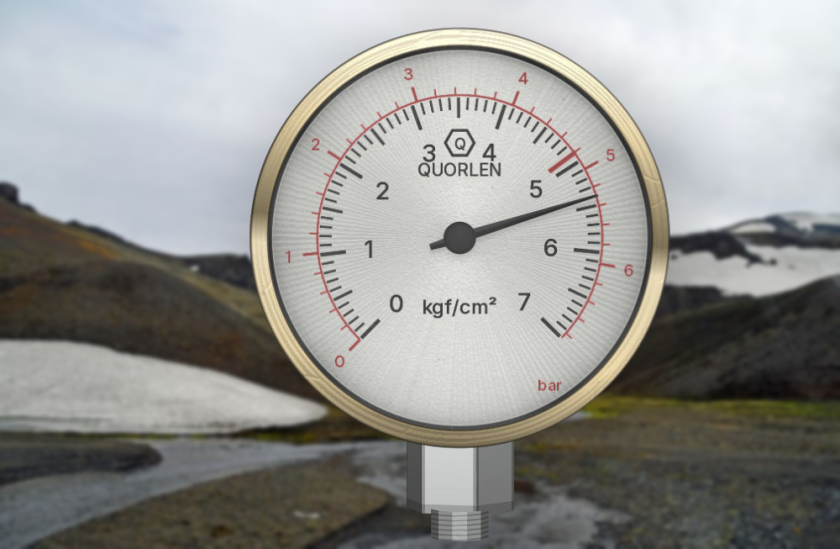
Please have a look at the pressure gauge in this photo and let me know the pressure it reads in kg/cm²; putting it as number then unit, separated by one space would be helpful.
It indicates 5.4 kg/cm²
